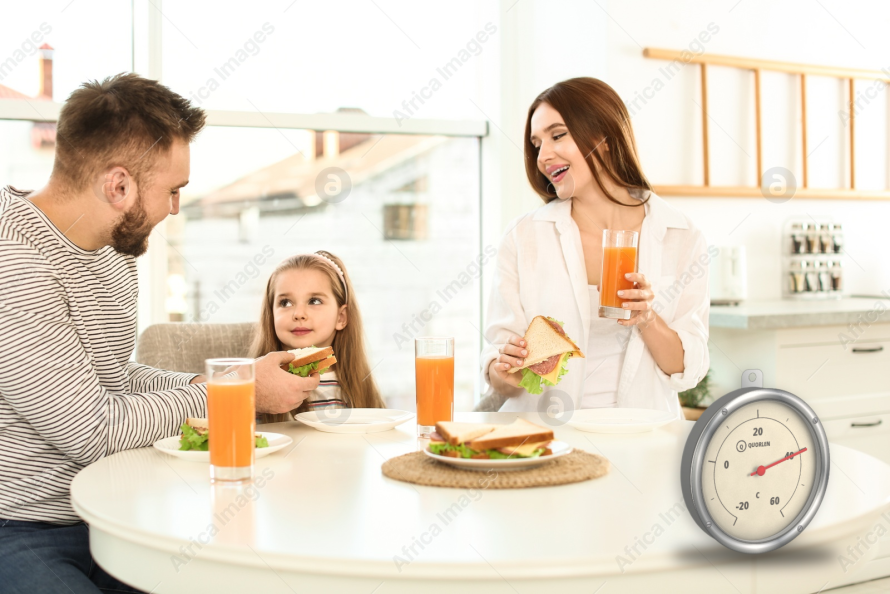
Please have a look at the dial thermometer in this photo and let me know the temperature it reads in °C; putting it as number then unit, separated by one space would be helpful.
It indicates 40 °C
